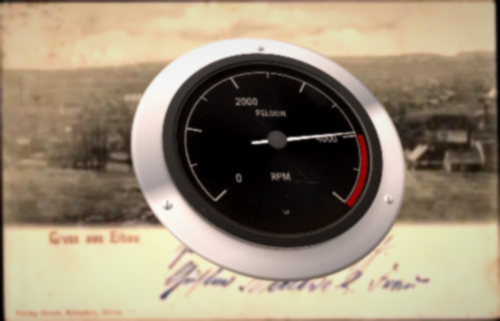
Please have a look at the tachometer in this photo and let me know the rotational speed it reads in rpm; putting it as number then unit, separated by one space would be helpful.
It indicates 4000 rpm
